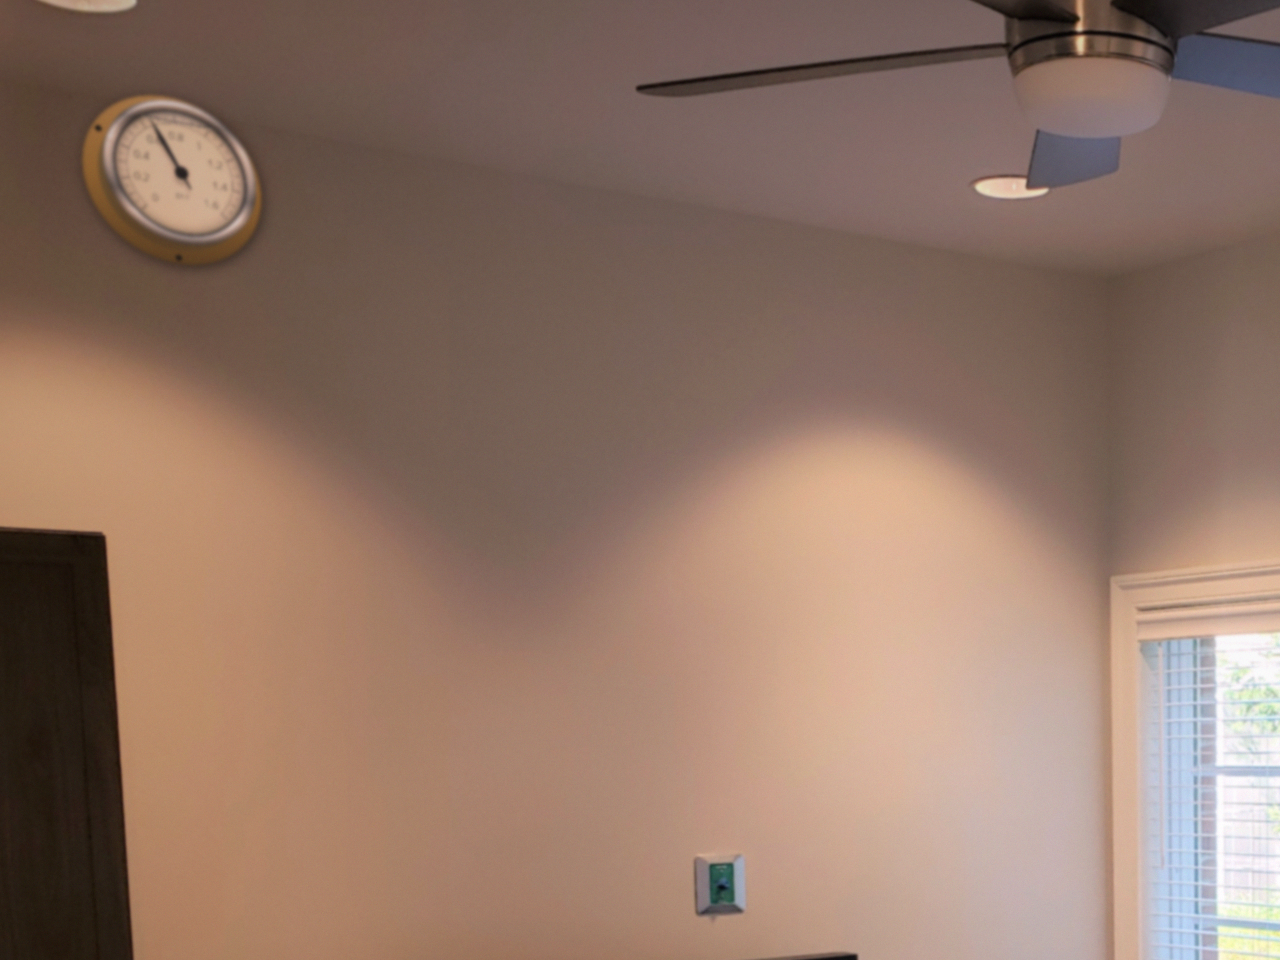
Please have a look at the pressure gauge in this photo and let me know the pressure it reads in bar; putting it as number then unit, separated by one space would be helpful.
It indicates 0.65 bar
